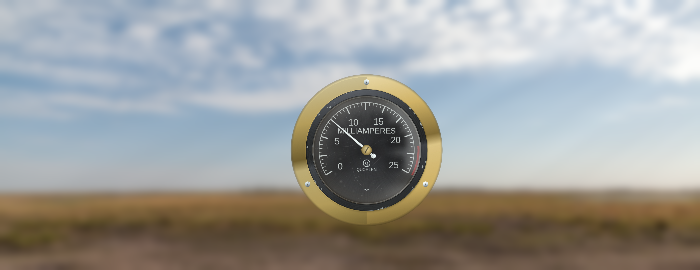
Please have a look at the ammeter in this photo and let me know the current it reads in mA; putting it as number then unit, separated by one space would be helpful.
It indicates 7.5 mA
